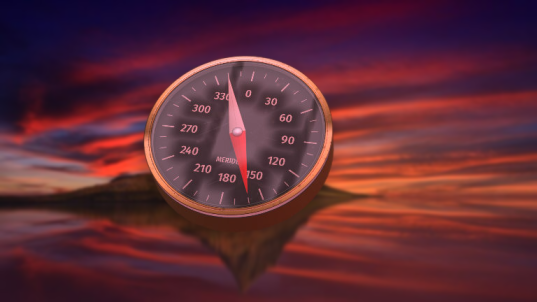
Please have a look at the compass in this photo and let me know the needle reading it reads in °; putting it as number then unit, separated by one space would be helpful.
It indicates 160 °
